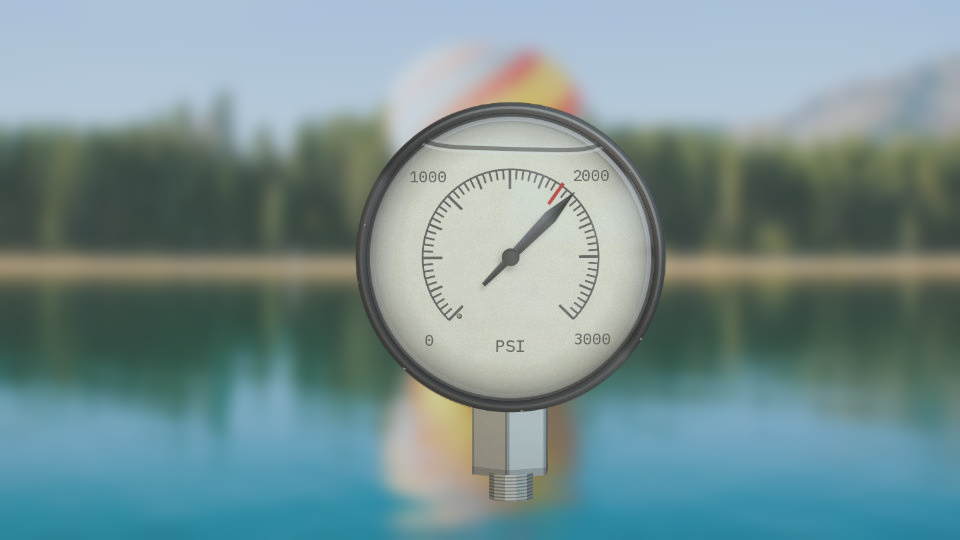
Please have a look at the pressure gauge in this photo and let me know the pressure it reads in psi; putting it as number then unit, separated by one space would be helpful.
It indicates 2000 psi
